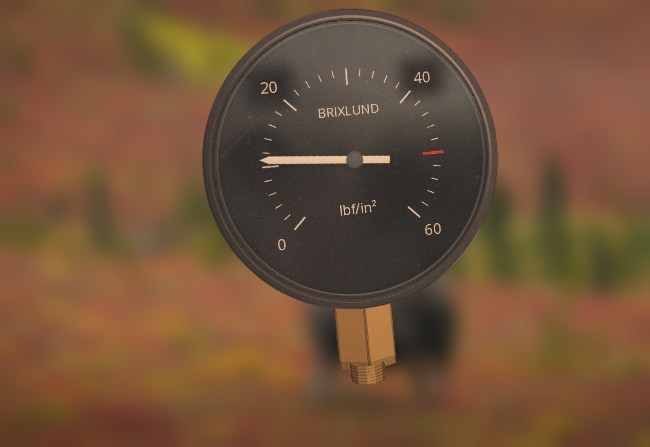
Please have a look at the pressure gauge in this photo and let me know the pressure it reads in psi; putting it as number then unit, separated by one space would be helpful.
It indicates 11 psi
